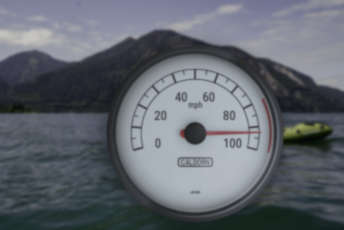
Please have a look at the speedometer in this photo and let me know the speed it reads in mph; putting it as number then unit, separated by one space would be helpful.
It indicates 92.5 mph
